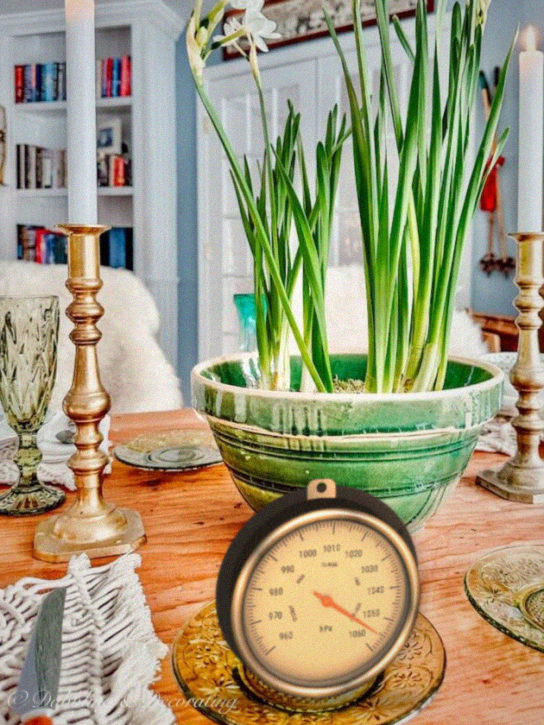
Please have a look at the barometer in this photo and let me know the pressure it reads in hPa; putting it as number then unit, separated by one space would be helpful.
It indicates 1055 hPa
